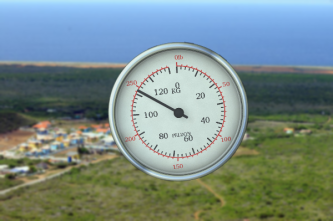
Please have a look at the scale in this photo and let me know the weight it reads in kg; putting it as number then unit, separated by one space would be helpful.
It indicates 112 kg
